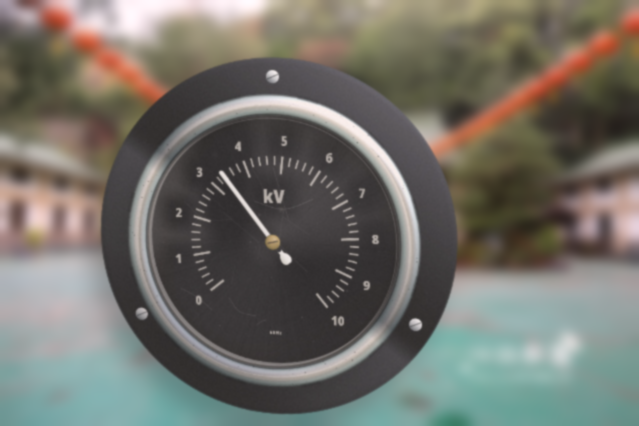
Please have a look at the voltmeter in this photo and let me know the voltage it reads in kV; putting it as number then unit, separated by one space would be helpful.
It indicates 3.4 kV
